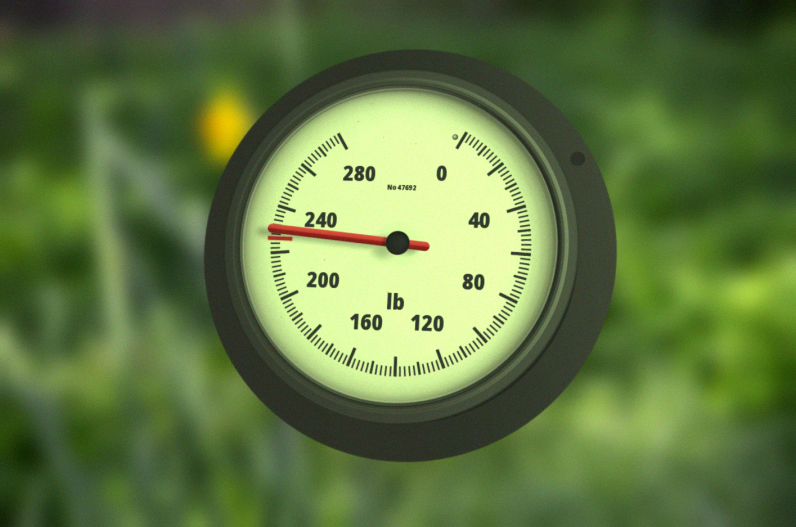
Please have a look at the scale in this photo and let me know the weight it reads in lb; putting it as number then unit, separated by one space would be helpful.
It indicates 230 lb
